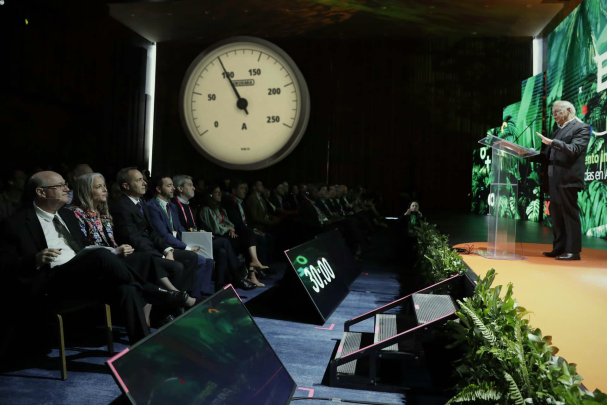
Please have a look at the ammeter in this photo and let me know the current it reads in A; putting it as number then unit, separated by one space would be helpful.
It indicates 100 A
